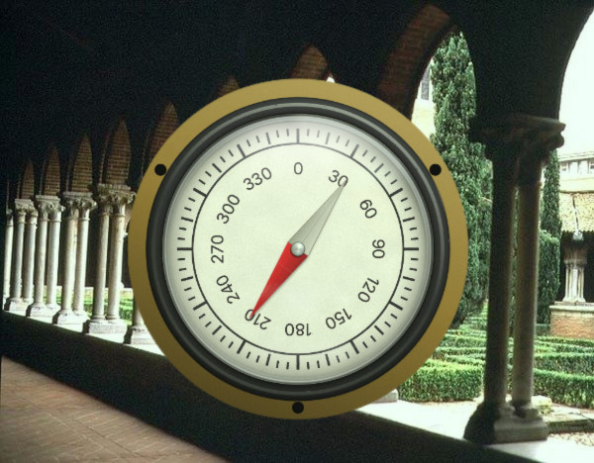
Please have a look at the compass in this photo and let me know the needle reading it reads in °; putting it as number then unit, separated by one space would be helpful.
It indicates 215 °
